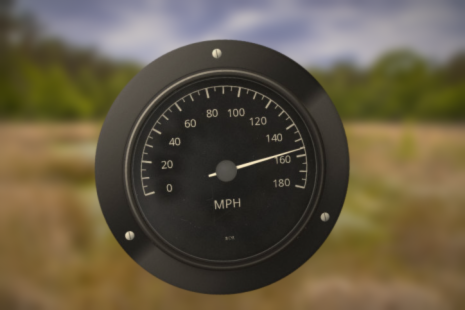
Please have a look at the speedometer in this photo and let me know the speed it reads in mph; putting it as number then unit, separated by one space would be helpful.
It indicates 155 mph
